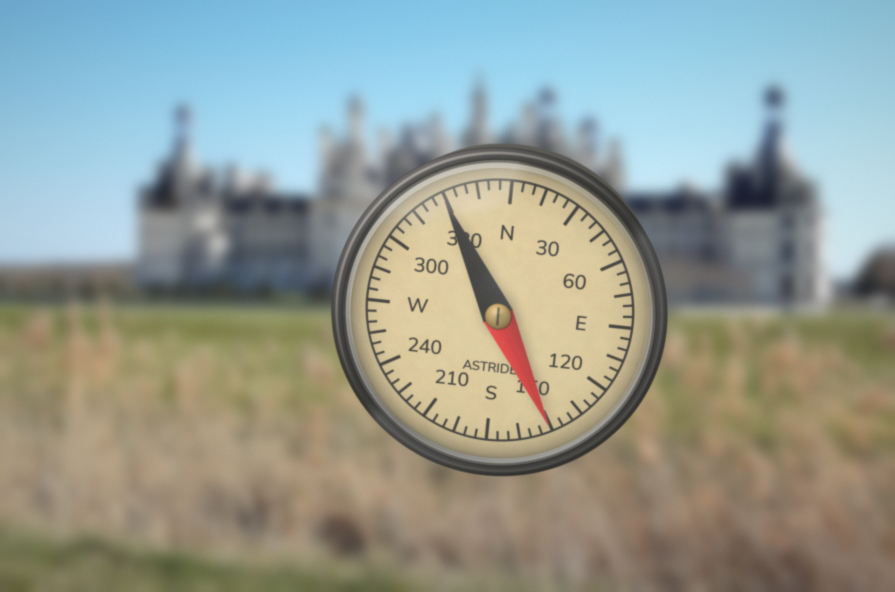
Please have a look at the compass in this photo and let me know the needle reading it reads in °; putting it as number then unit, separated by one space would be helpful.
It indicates 150 °
